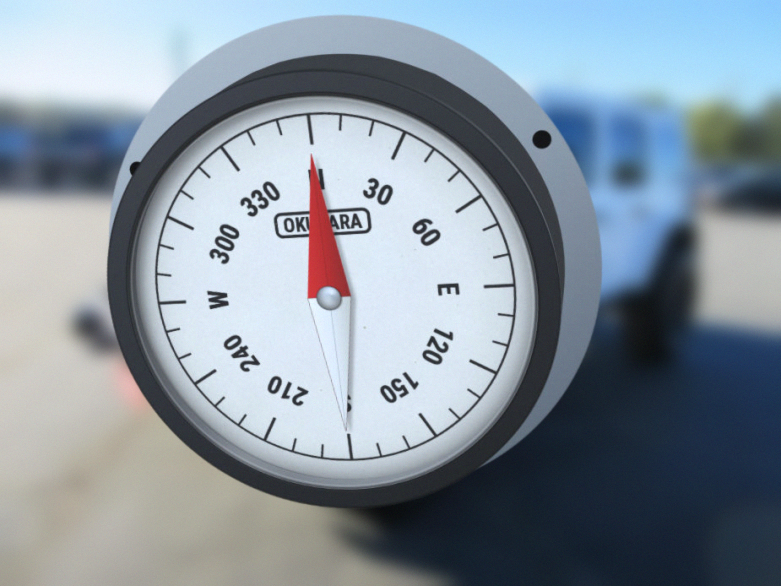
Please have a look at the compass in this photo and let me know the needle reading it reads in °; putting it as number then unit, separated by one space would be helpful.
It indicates 0 °
